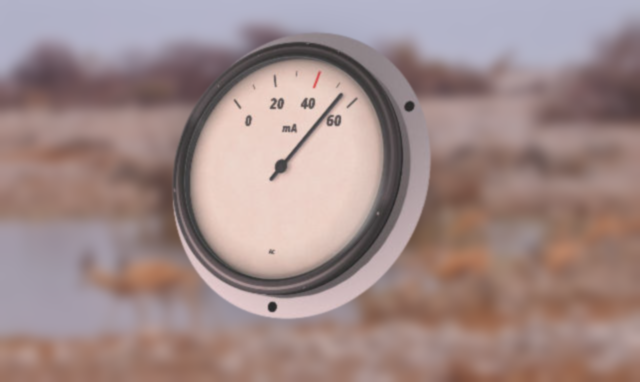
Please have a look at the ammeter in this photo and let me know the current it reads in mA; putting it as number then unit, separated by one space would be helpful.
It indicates 55 mA
